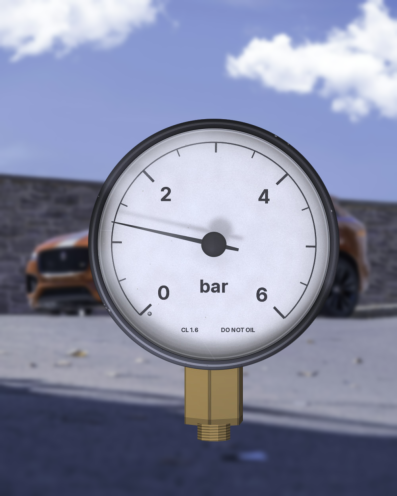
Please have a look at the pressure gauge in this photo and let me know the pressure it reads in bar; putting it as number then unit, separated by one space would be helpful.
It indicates 1.25 bar
